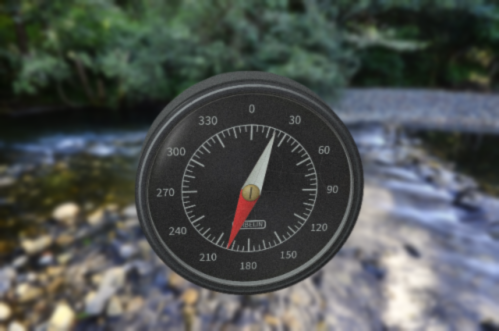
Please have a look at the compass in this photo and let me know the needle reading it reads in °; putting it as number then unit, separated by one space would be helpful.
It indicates 200 °
